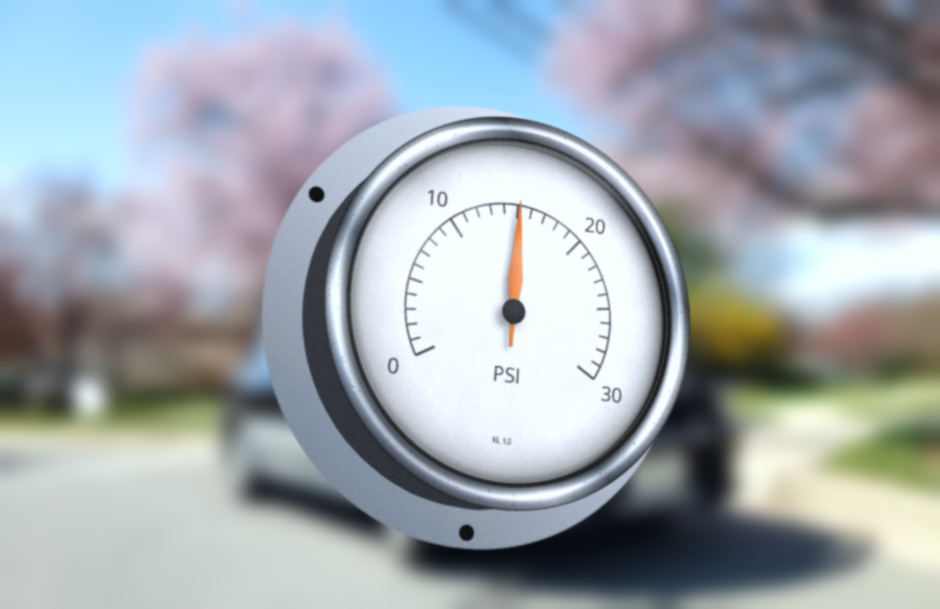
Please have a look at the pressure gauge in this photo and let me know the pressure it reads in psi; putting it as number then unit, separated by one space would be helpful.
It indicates 15 psi
